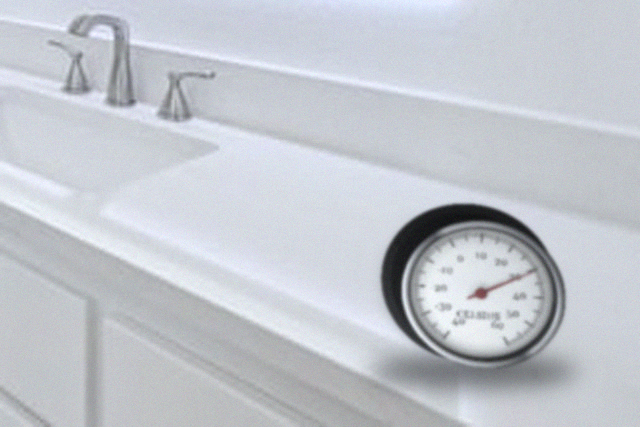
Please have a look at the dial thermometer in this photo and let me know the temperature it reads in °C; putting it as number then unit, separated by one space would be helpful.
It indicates 30 °C
